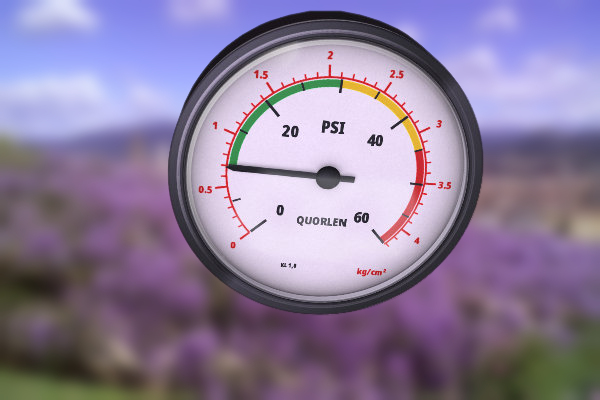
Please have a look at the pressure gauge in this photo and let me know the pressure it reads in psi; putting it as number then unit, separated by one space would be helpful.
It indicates 10 psi
